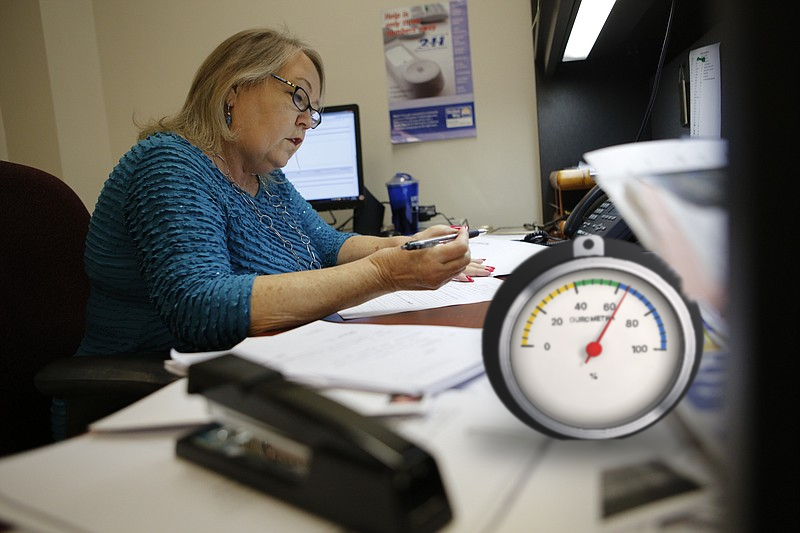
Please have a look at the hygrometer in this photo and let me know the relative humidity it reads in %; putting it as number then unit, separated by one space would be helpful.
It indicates 64 %
